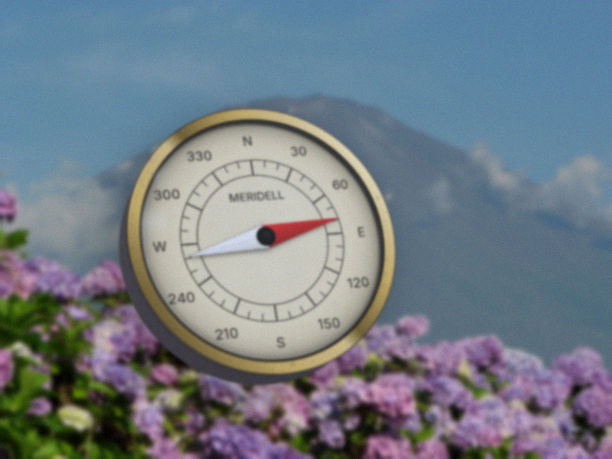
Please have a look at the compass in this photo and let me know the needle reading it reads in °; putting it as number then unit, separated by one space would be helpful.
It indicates 80 °
